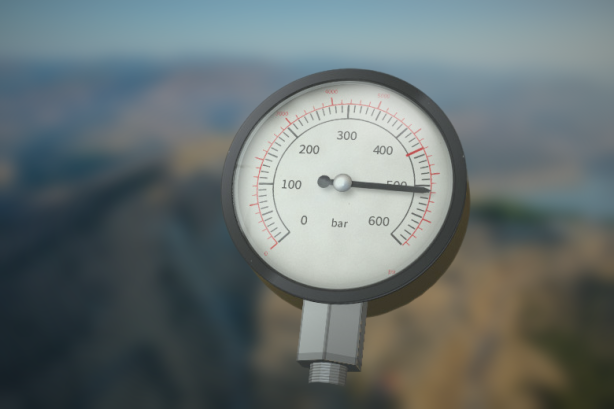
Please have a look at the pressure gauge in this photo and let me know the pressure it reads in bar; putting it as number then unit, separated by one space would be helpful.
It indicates 510 bar
